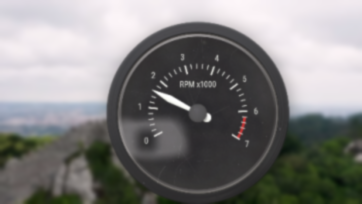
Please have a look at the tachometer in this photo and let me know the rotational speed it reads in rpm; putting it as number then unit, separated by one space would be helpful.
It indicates 1600 rpm
